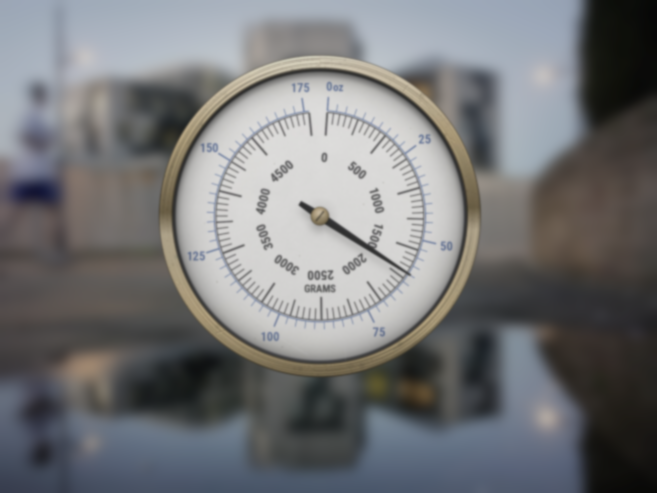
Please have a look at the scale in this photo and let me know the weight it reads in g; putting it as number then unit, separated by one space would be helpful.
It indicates 1700 g
